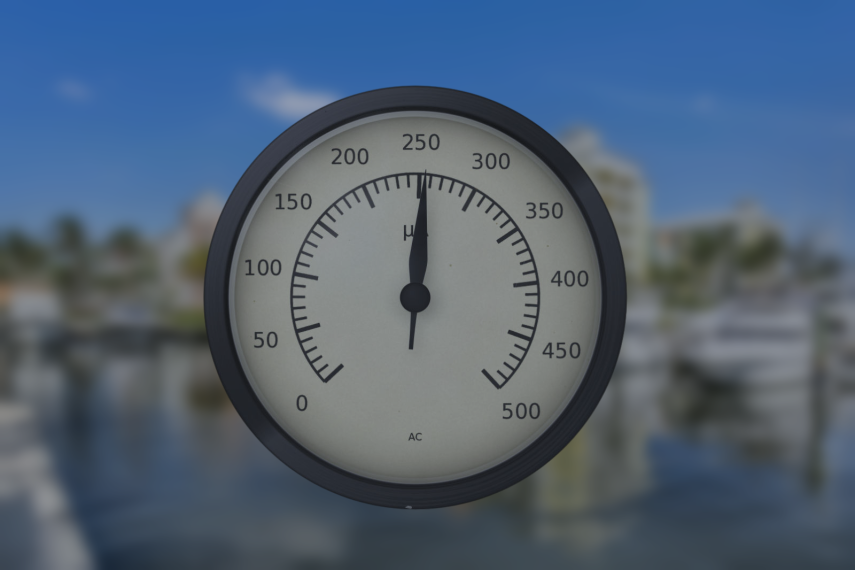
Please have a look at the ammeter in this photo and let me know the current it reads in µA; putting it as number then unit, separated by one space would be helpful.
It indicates 255 µA
